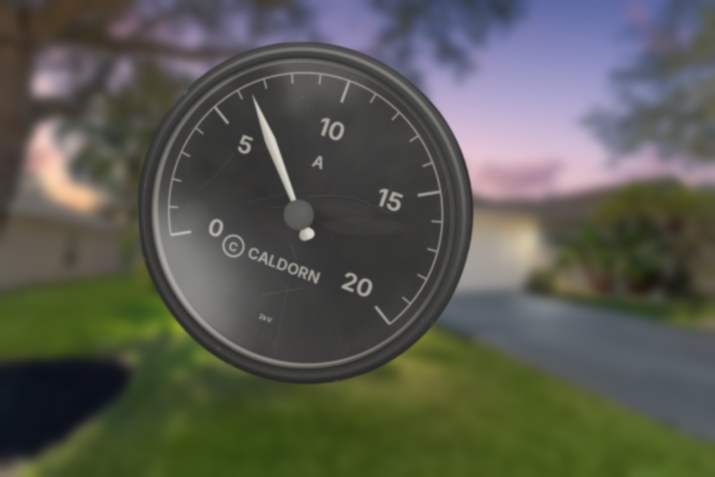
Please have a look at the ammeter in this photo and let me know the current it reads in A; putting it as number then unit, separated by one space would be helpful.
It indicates 6.5 A
